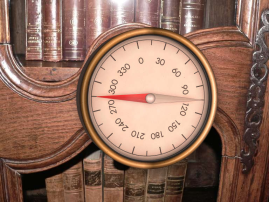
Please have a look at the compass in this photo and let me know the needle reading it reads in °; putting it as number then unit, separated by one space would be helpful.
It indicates 285 °
